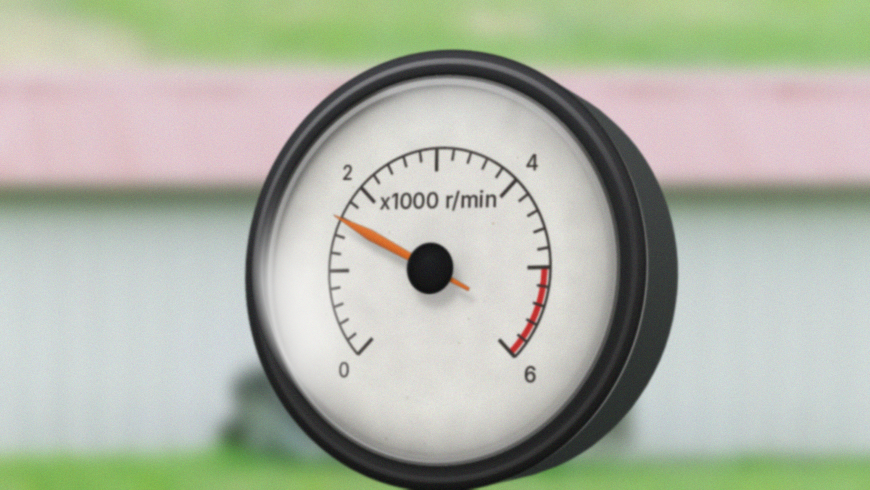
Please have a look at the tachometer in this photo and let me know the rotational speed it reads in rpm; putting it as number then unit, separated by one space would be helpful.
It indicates 1600 rpm
